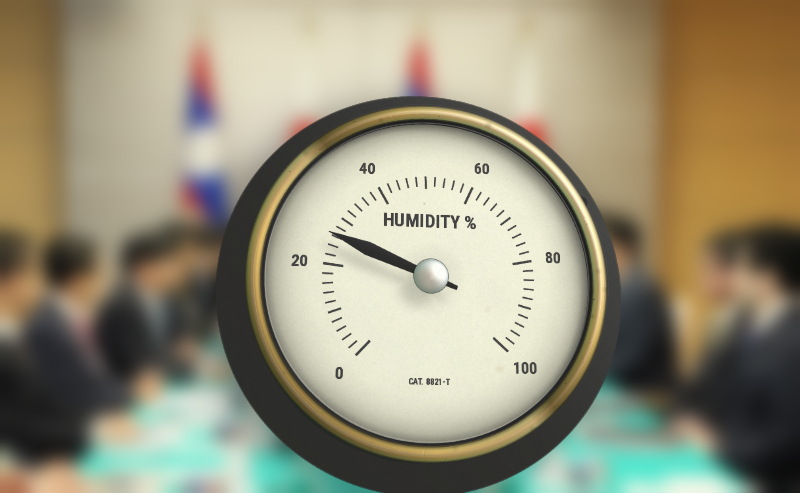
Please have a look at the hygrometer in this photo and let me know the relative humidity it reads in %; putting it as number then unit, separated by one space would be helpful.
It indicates 26 %
